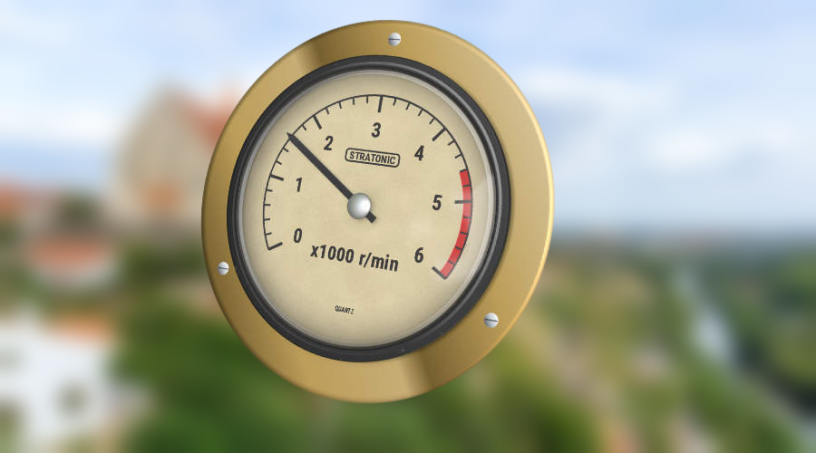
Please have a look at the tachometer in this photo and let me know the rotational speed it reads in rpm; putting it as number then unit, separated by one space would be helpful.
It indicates 1600 rpm
